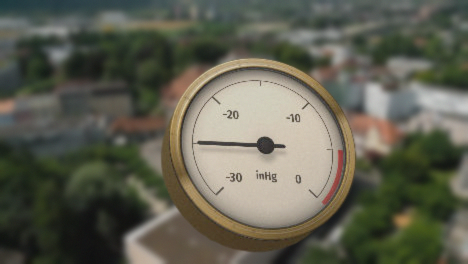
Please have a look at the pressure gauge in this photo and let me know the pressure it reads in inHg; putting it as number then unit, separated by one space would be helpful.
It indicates -25 inHg
